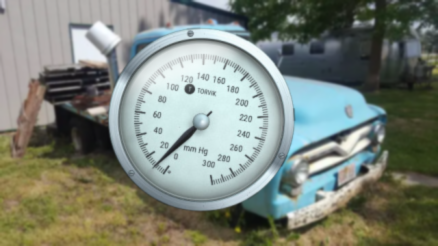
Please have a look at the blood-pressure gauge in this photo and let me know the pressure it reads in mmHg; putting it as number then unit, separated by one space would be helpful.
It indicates 10 mmHg
